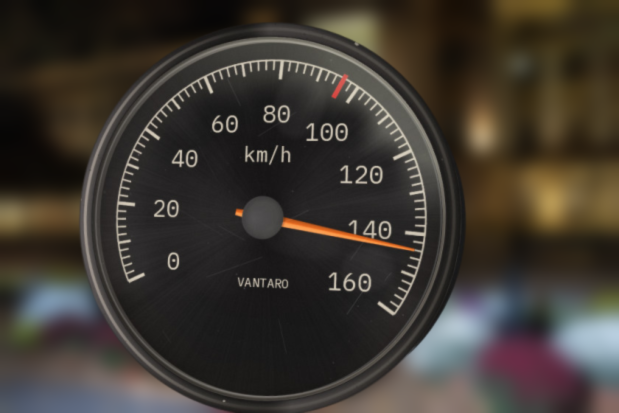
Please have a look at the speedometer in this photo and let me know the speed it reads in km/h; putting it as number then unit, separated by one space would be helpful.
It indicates 144 km/h
